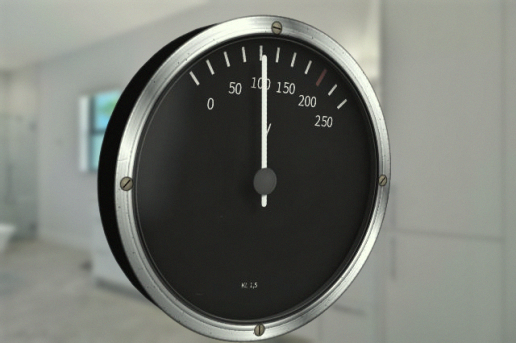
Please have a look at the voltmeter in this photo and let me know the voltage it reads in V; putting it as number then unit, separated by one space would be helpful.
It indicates 100 V
